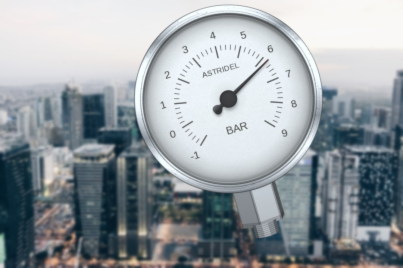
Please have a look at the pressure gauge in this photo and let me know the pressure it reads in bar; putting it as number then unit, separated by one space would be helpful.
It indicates 6.2 bar
